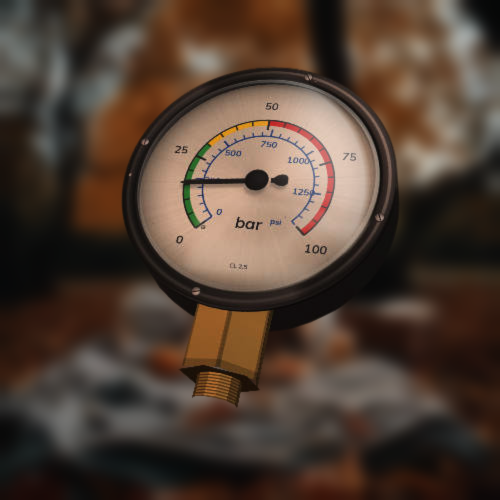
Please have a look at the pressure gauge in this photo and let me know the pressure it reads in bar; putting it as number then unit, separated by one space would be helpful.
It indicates 15 bar
